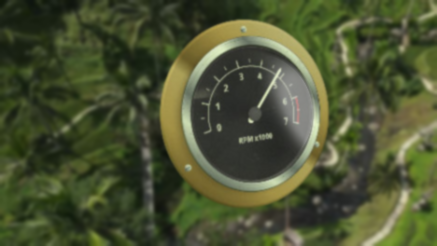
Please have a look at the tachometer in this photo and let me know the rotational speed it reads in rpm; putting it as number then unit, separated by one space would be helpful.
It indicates 4750 rpm
